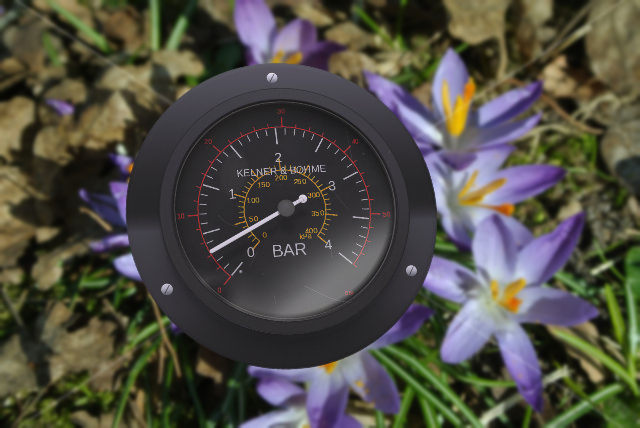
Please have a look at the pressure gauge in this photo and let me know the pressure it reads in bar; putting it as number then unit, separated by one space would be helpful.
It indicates 0.3 bar
